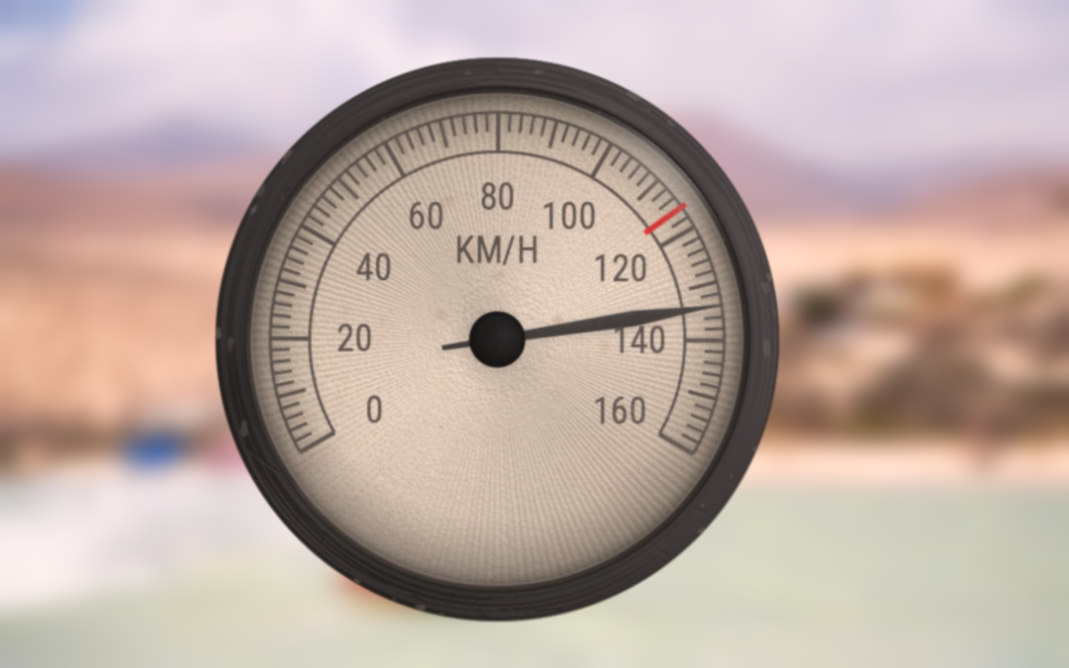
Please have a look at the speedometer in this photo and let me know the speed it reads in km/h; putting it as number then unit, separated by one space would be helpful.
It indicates 134 km/h
